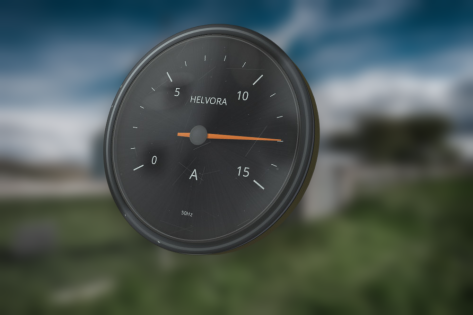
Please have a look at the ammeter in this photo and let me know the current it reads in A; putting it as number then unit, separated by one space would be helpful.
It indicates 13 A
